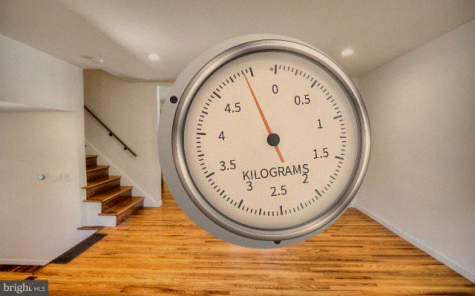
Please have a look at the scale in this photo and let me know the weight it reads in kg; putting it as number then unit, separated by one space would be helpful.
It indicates 4.9 kg
